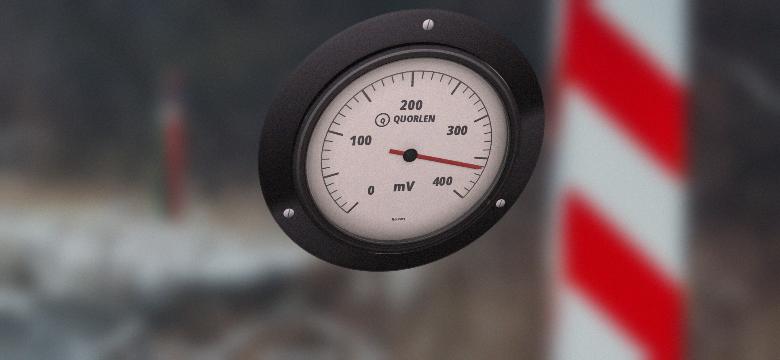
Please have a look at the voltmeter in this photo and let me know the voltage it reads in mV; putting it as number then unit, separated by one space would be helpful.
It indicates 360 mV
